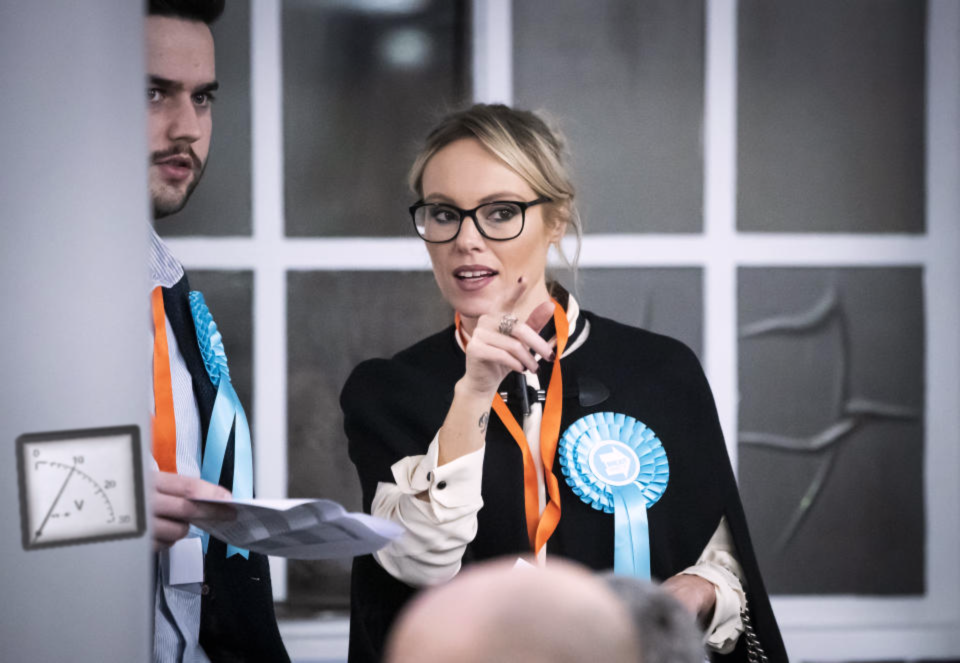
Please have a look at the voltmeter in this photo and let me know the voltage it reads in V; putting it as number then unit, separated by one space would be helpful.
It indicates 10 V
